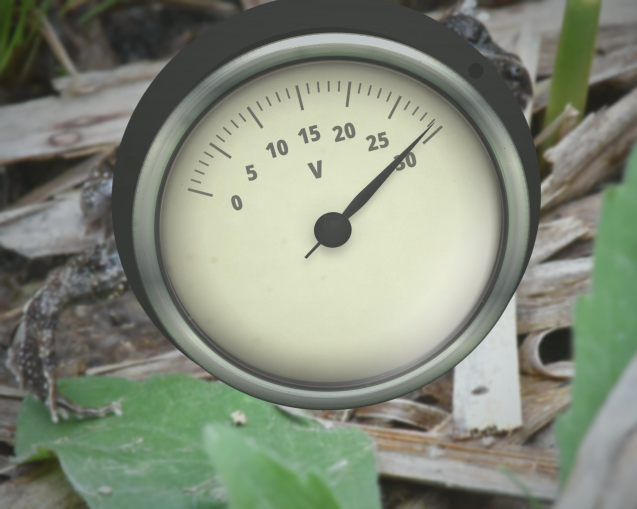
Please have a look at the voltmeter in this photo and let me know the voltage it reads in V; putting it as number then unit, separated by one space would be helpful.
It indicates 29 V
